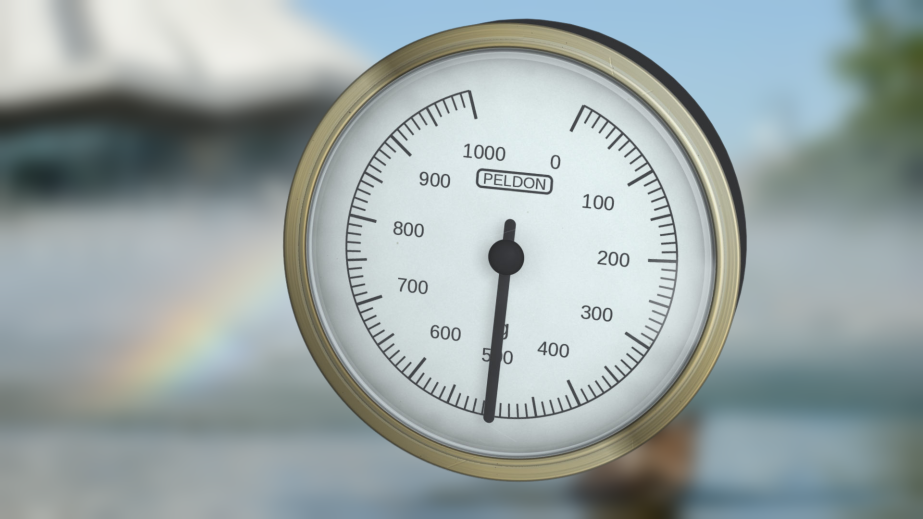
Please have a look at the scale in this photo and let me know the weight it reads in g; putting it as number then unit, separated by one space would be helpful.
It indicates 500 g
